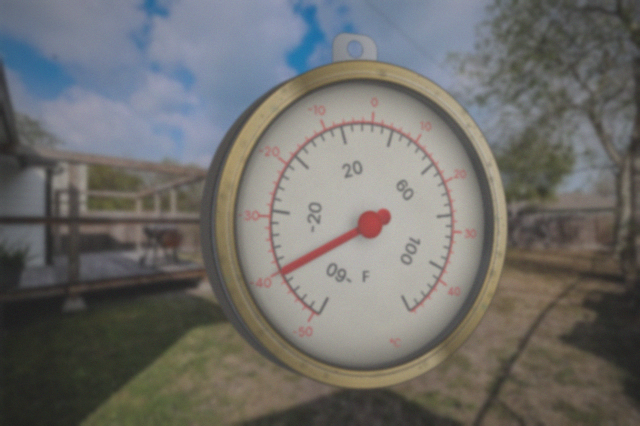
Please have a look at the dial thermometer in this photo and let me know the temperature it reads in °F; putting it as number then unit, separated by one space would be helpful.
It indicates -40 °F
